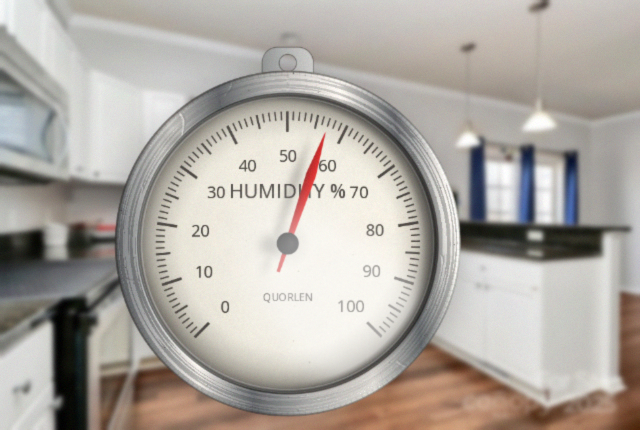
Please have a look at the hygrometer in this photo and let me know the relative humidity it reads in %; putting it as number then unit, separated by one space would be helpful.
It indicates 57 %
